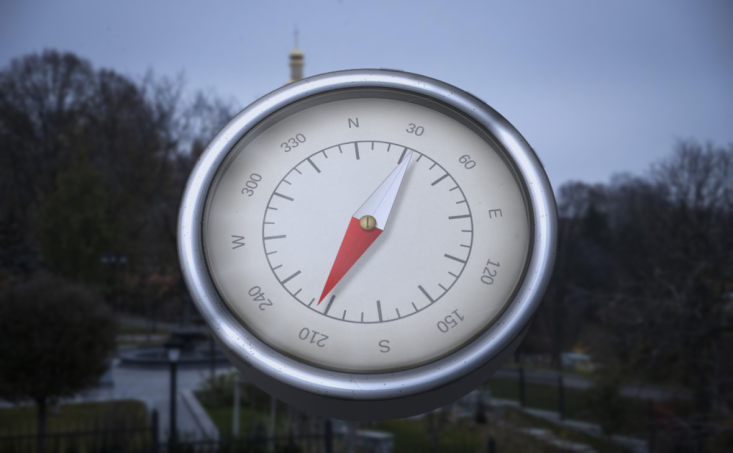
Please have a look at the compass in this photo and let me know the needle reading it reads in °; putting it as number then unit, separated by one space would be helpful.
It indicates 215 °
